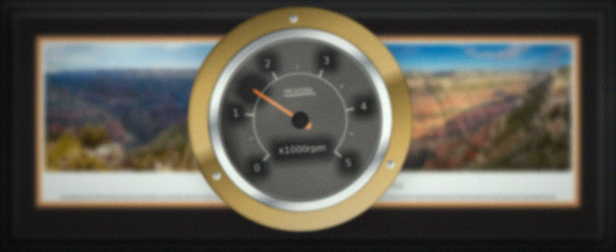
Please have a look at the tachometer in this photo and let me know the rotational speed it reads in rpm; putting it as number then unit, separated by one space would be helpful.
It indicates 1500 rpm
